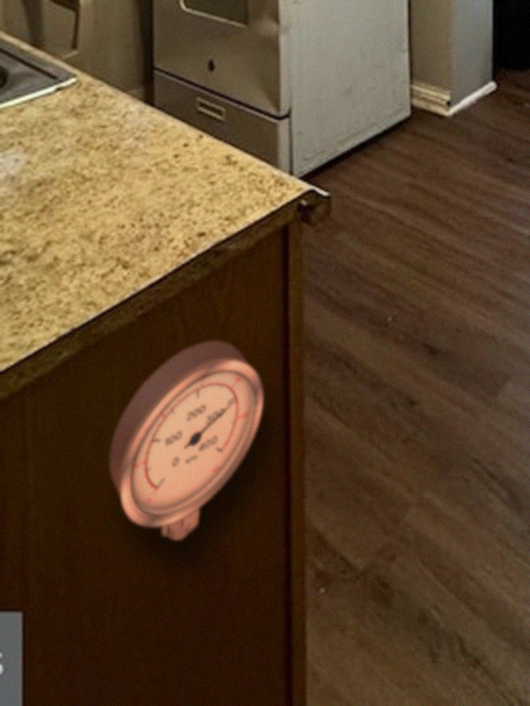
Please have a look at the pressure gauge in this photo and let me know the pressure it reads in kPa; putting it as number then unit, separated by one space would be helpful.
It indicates 300 kPa
